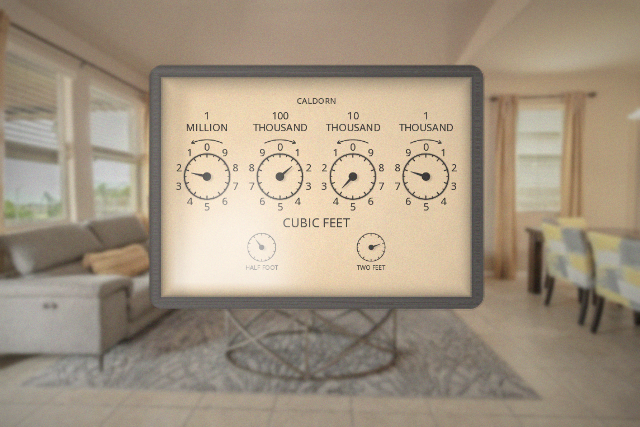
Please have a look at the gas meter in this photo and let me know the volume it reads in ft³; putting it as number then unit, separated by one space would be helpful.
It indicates 213800 ft³
